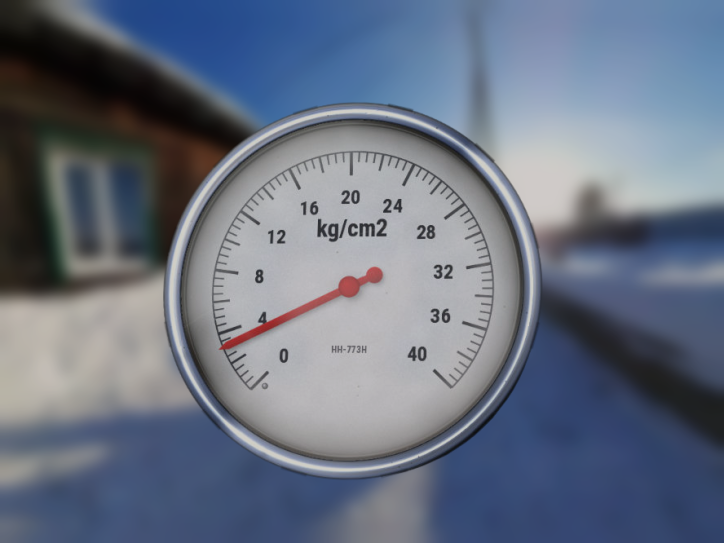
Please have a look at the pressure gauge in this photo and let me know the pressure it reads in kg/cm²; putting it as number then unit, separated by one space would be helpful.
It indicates 3 kg/cm²
